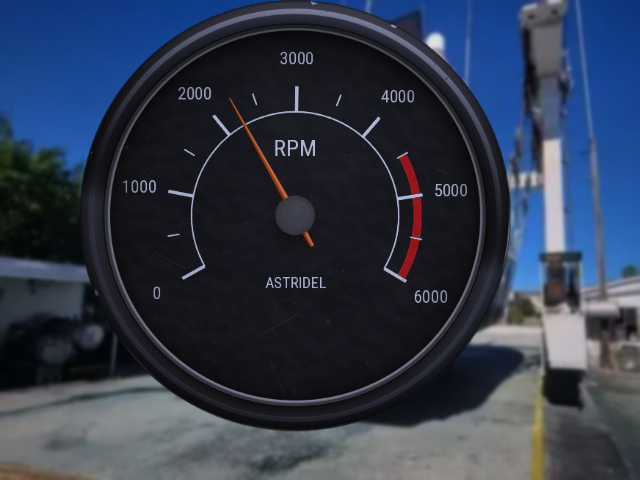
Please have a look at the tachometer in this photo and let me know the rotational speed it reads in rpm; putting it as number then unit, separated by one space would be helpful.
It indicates 2250 rpm
